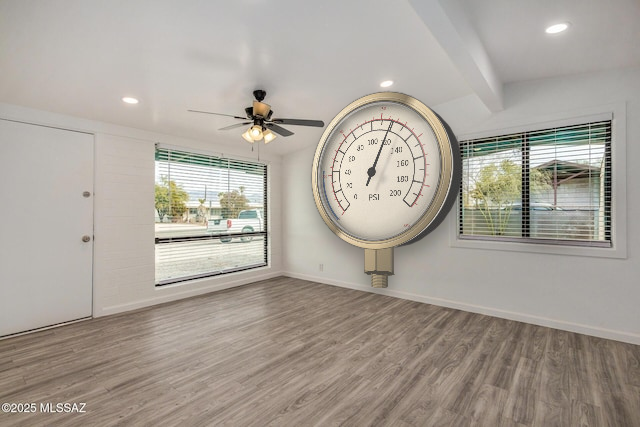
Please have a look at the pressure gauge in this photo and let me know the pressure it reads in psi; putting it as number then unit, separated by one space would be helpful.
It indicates 120 psi
